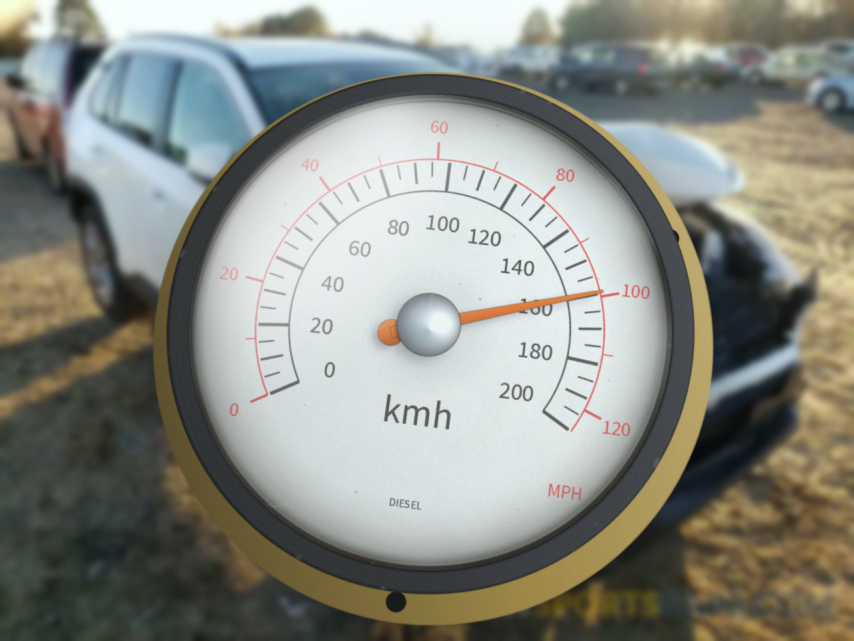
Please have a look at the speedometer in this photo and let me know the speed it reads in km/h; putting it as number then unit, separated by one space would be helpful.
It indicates 160 km/h
